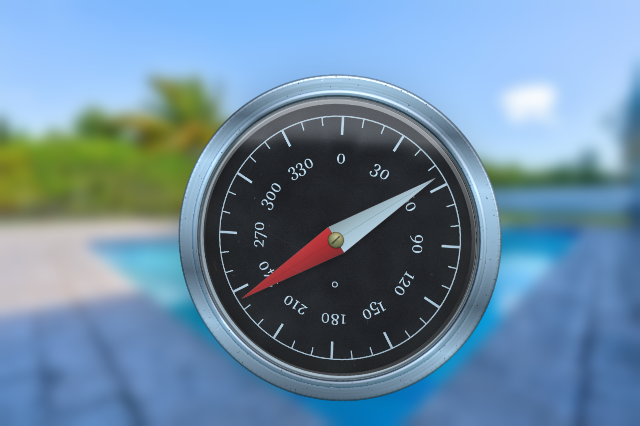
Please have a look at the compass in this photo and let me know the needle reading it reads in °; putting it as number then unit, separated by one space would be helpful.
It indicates 235 °
